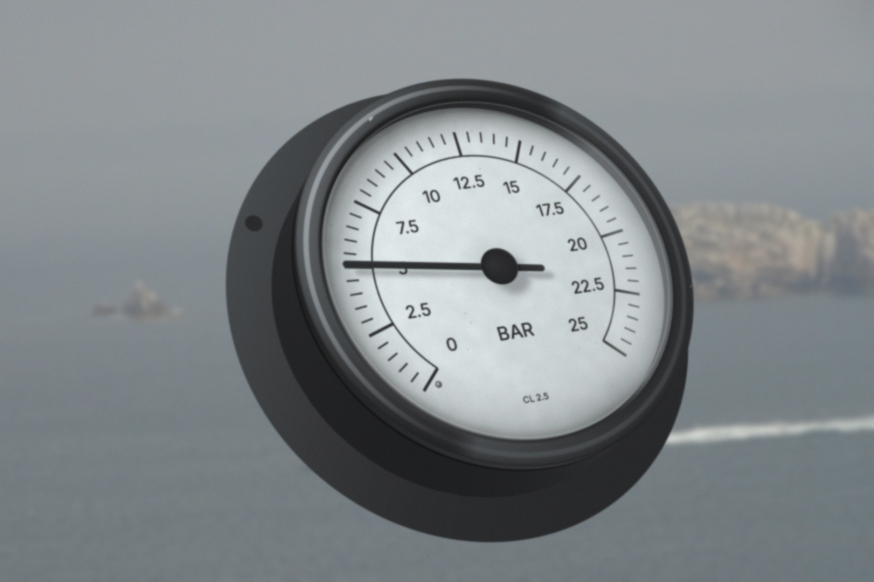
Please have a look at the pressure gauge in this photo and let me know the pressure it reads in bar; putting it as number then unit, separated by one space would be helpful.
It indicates 5 bar
